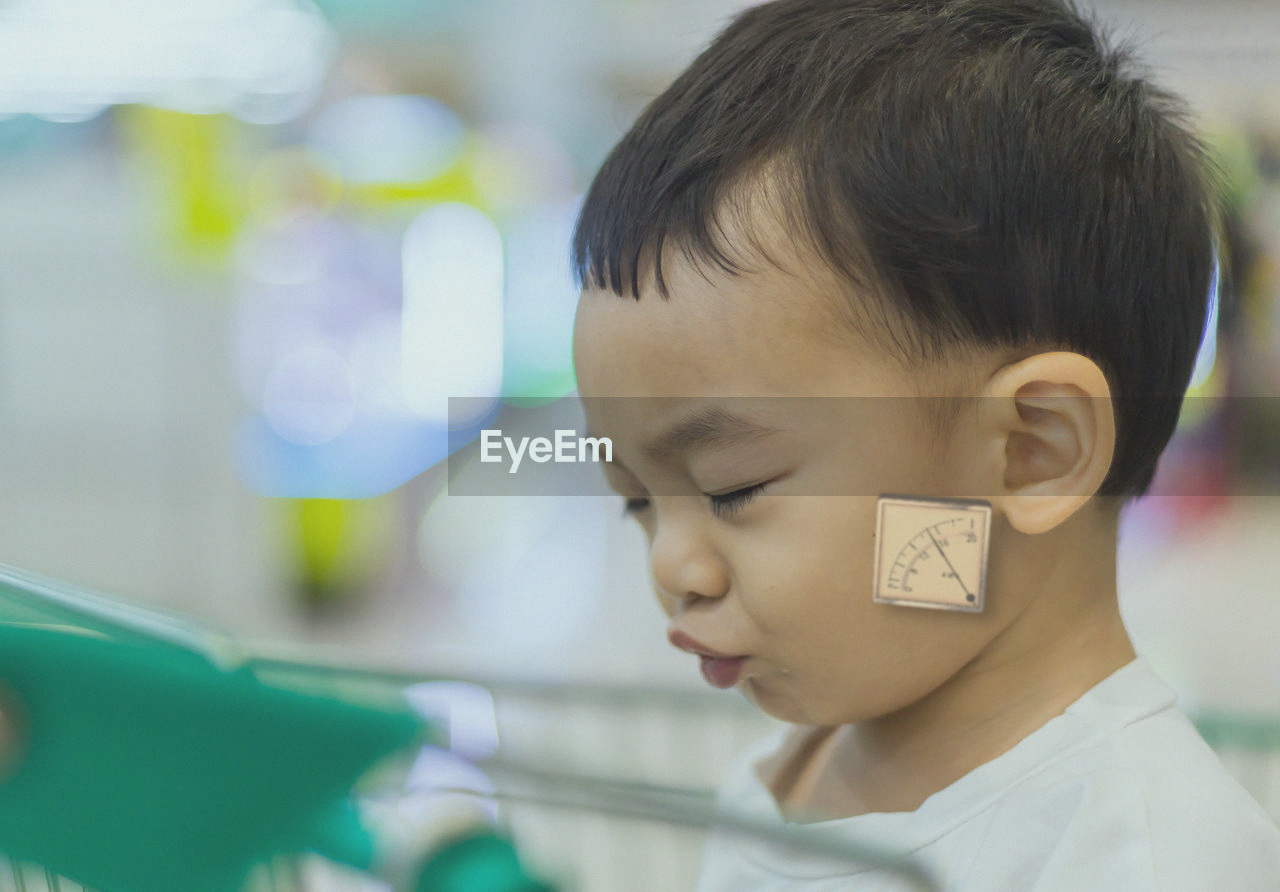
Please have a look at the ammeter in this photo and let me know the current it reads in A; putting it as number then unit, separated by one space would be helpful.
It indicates 15 A
